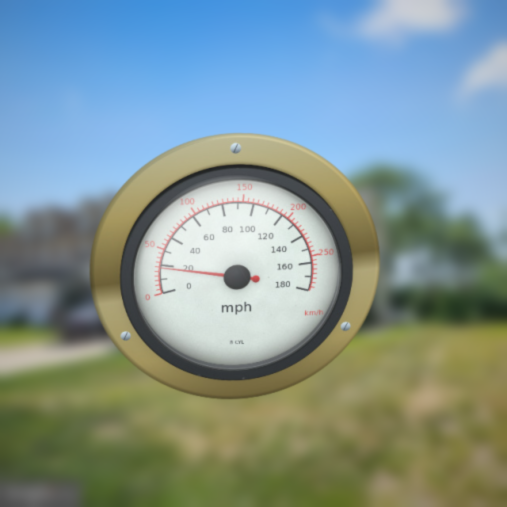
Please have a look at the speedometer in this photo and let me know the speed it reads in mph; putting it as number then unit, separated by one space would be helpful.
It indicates 20 mph
